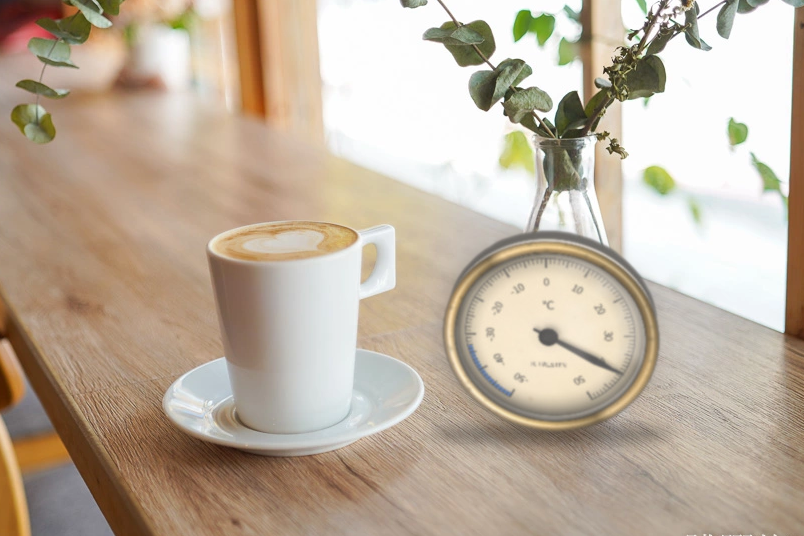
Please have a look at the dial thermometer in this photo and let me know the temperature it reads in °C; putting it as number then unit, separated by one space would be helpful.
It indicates 40 °C
